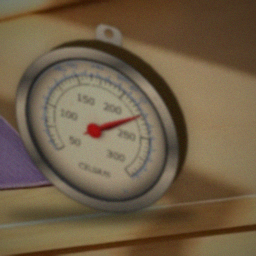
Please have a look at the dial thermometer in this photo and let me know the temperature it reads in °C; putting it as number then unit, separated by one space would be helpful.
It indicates 225 °C
